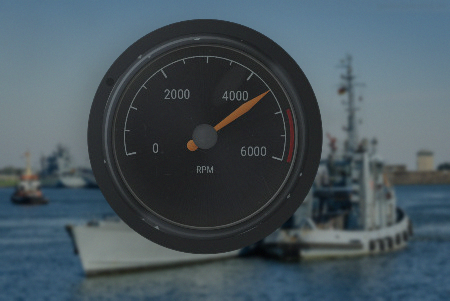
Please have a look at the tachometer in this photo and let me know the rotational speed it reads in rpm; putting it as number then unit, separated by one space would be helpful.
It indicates 4500 rpm
